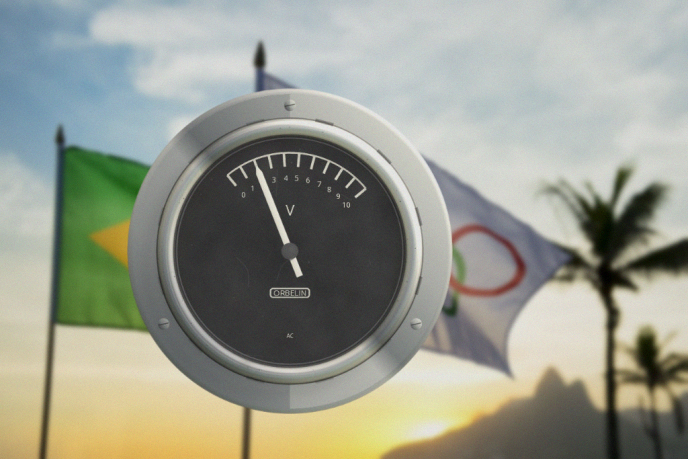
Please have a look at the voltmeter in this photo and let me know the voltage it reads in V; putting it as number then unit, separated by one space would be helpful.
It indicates 2 V
